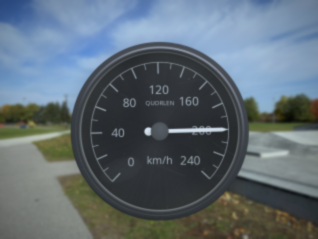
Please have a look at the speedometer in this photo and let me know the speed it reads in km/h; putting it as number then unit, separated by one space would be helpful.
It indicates 200 km/h
